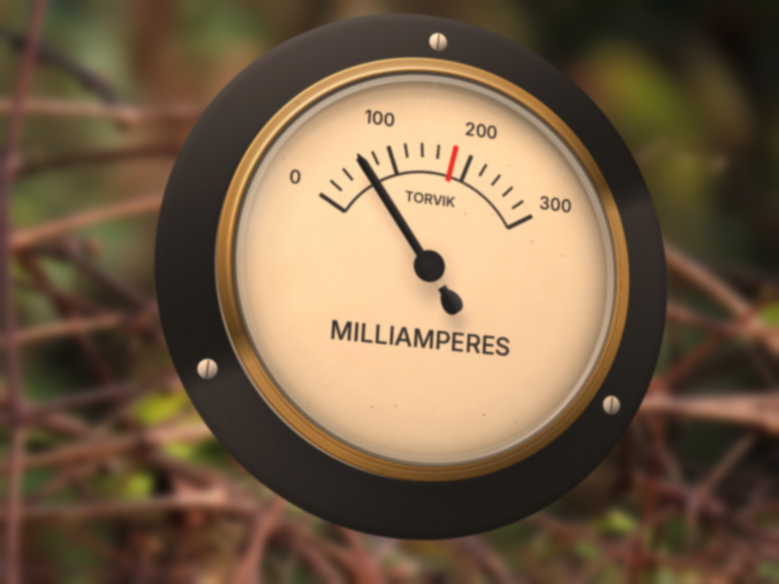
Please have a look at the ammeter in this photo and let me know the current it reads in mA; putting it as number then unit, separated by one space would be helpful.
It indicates 60 mA
